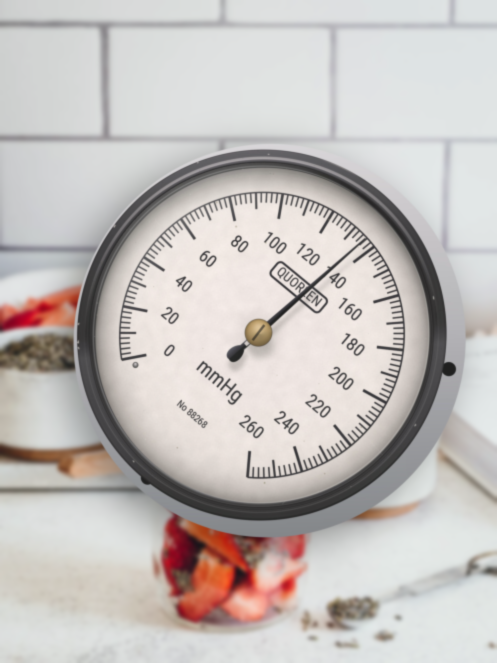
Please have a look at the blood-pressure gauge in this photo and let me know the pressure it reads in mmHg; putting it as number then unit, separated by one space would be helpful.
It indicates 136 mmHg
